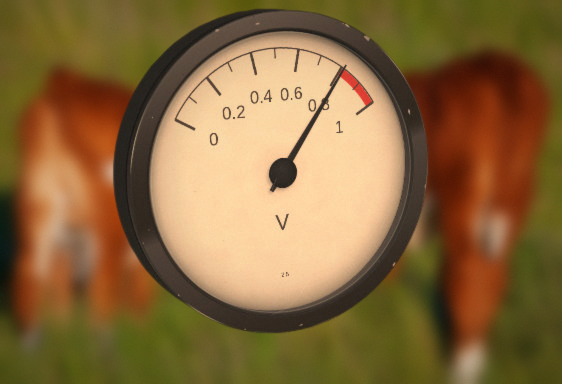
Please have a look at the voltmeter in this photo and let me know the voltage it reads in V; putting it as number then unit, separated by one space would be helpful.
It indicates 0.8 V
